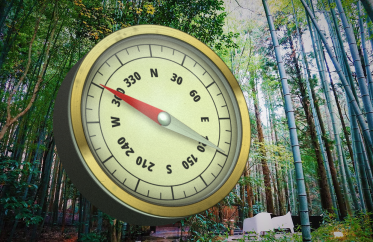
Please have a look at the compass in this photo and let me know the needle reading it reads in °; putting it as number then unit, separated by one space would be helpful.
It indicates 300 °
